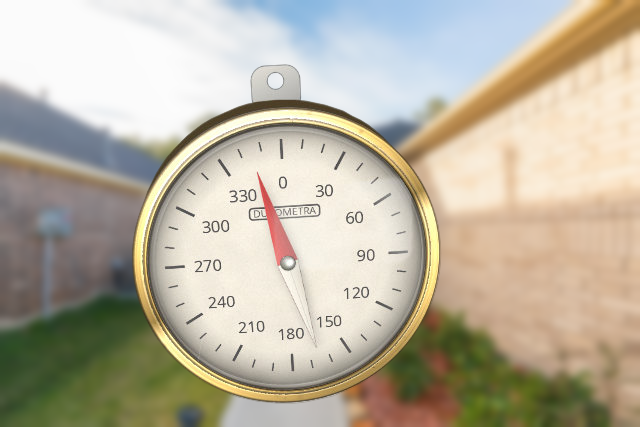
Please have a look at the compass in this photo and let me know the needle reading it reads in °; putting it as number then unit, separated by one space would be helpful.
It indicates 345 °
